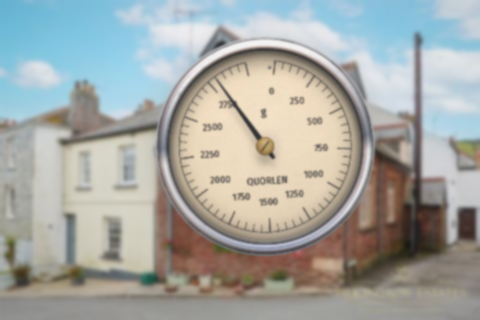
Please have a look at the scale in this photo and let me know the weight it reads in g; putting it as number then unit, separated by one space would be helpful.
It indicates 2800 g
